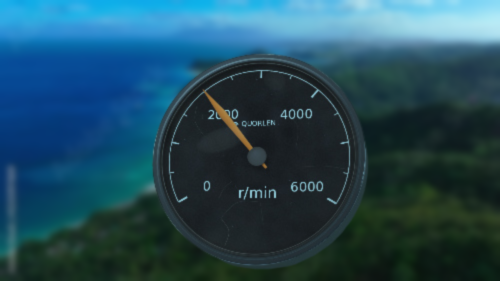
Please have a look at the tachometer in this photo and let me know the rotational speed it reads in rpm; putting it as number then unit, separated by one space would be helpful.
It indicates 2000 rpm
